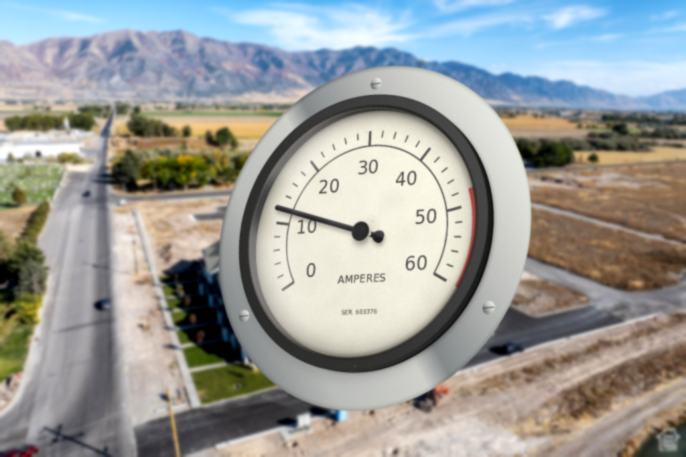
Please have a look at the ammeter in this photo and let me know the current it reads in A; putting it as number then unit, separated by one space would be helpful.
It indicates 12 A
